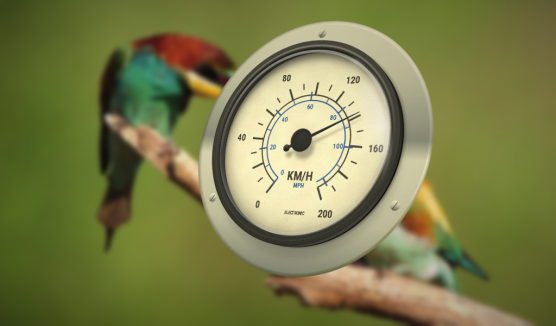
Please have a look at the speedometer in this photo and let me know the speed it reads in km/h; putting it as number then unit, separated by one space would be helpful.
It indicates 140 km/h
